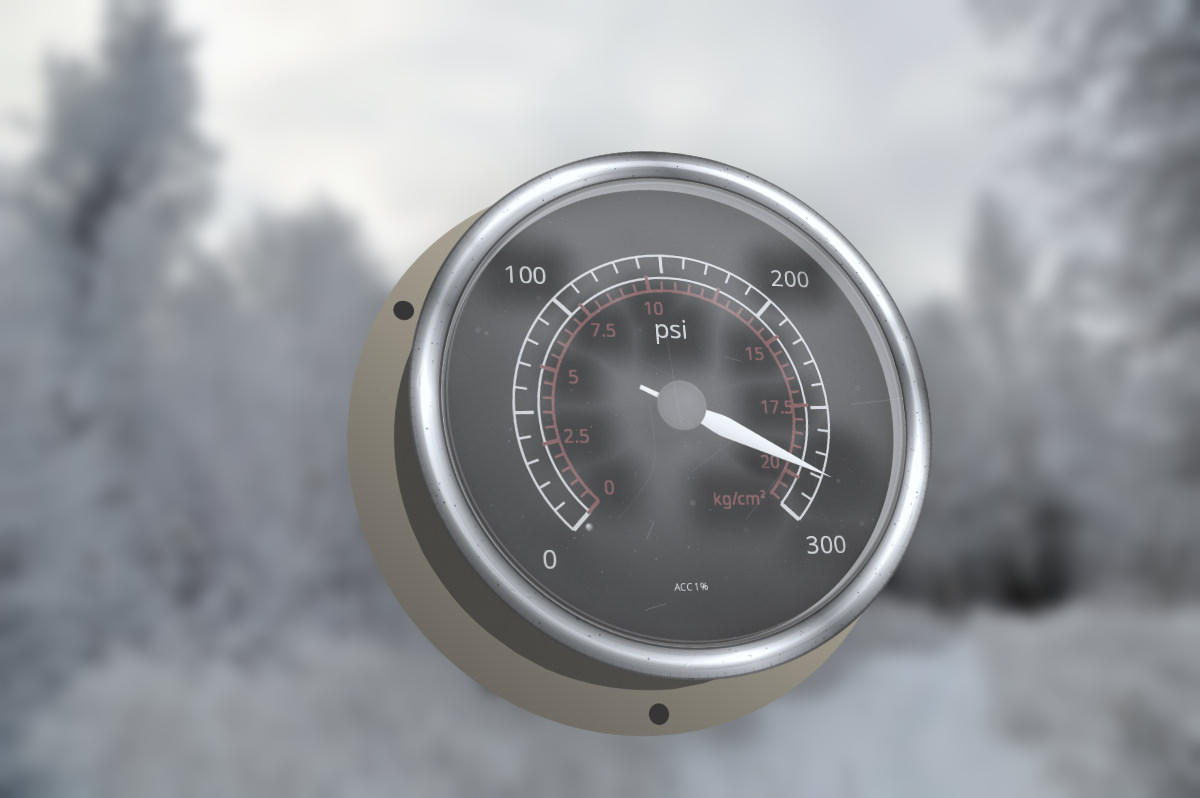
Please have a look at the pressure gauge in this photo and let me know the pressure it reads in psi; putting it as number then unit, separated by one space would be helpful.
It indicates 280 psi
